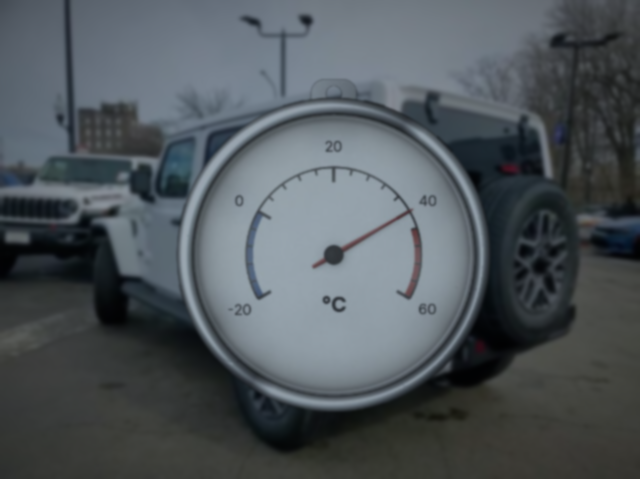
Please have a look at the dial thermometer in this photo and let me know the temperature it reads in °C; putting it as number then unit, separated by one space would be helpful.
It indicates 40 °C
